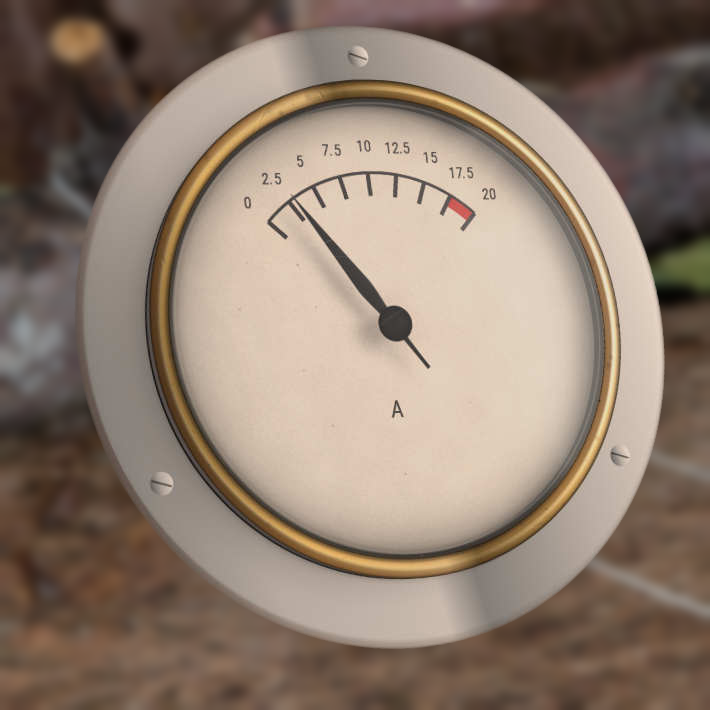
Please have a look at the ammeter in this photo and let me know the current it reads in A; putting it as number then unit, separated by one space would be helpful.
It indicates 2.5 A
